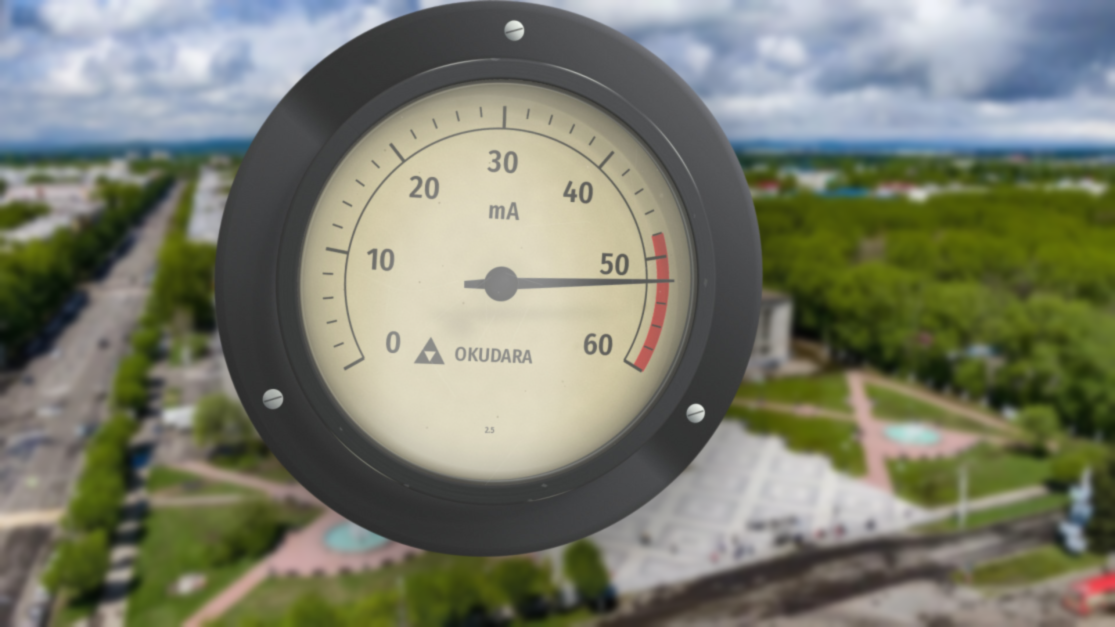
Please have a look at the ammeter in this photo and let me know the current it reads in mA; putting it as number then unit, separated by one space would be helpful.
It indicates 52 mA
